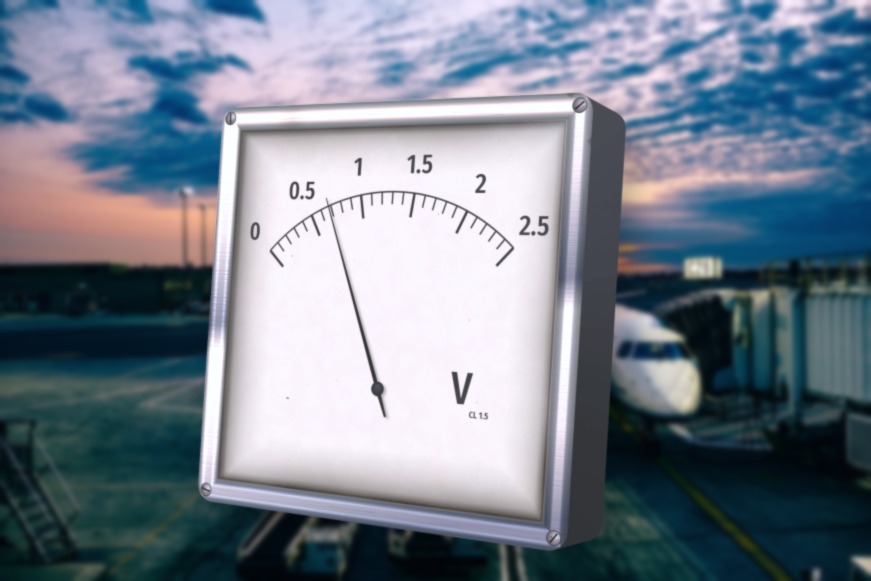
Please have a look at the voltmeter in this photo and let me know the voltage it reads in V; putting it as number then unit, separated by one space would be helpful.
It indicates 0.7 V
